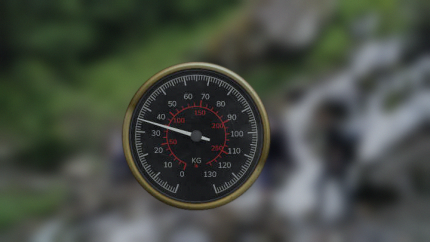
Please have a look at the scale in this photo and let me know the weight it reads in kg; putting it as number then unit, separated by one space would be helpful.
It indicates 35 kg
